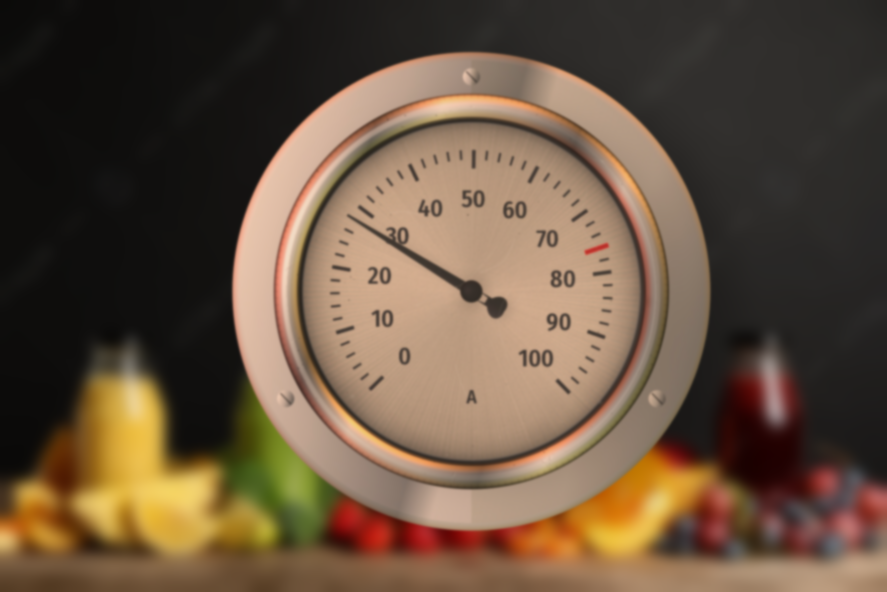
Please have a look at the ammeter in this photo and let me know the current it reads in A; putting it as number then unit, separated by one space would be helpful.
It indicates 28 A
